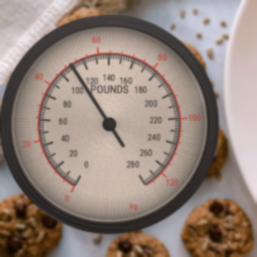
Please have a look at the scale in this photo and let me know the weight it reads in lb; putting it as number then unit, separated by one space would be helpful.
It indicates 110 lb
